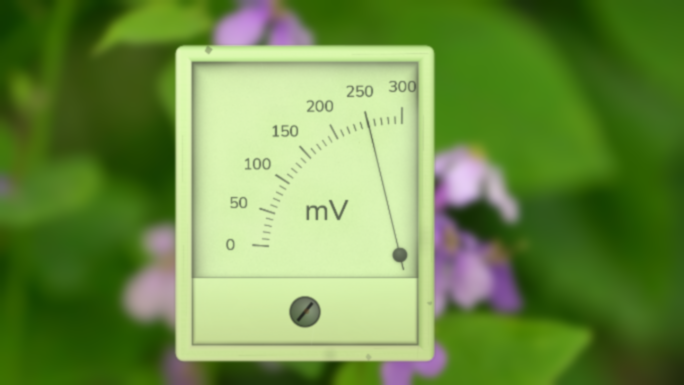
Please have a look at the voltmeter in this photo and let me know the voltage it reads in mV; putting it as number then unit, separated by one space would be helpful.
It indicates 250 mV
